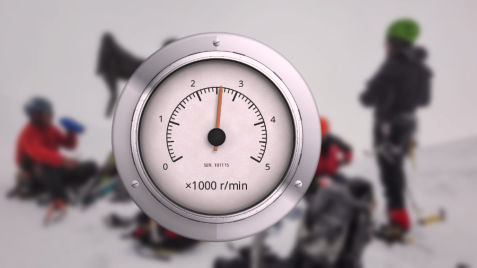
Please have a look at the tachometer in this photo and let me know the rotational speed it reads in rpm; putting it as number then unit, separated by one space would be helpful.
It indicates 2600 rpm
